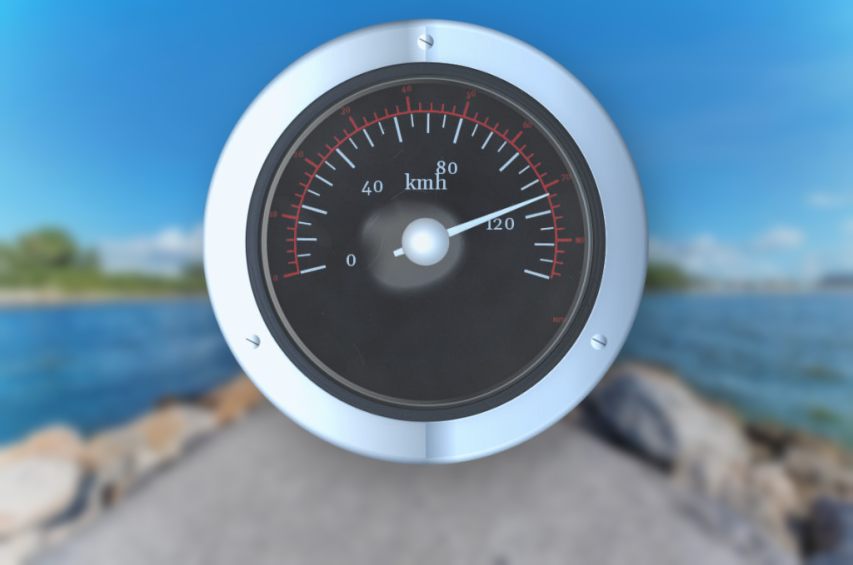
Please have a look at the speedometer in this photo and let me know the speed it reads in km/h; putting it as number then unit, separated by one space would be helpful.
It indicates 115 km/h
